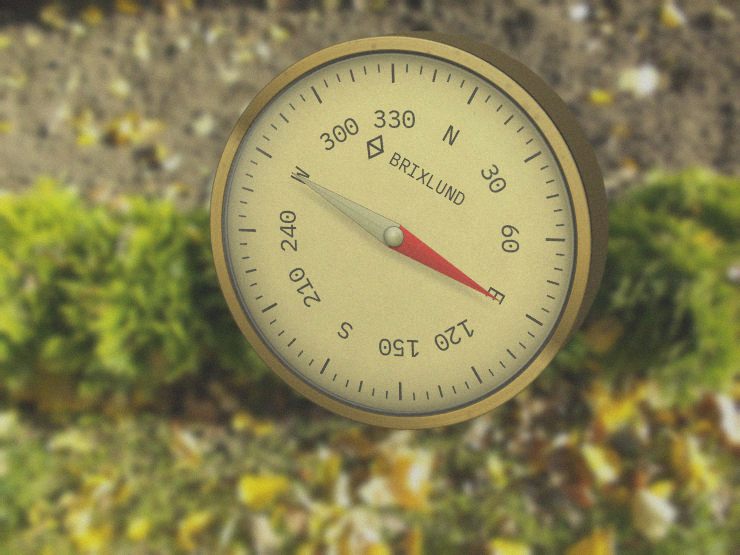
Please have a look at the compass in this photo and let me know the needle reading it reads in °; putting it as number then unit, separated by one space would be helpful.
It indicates 90 °
